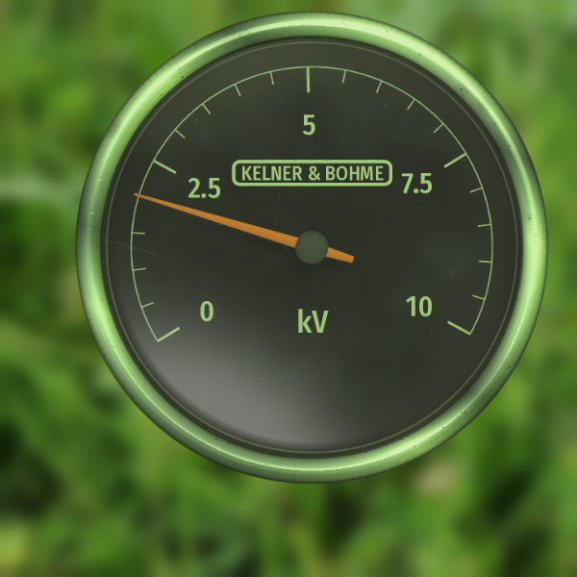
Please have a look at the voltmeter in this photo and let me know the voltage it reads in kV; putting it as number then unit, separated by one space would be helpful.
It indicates 2 kV
